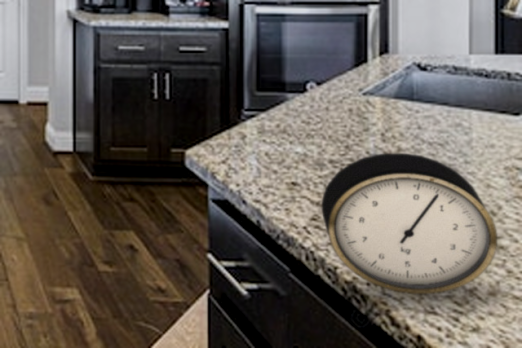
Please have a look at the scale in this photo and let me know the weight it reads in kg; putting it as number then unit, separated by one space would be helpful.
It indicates 0.5 kg
